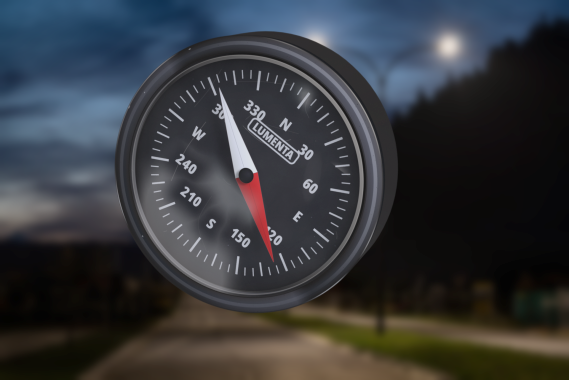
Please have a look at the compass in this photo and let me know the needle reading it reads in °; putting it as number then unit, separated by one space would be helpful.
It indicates 125 °
